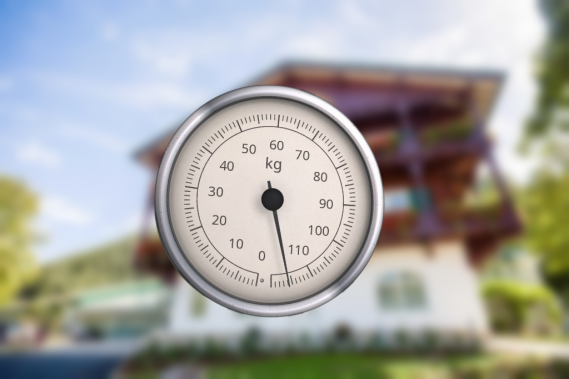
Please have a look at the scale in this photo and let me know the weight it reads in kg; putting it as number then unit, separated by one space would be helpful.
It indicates 116 kg
